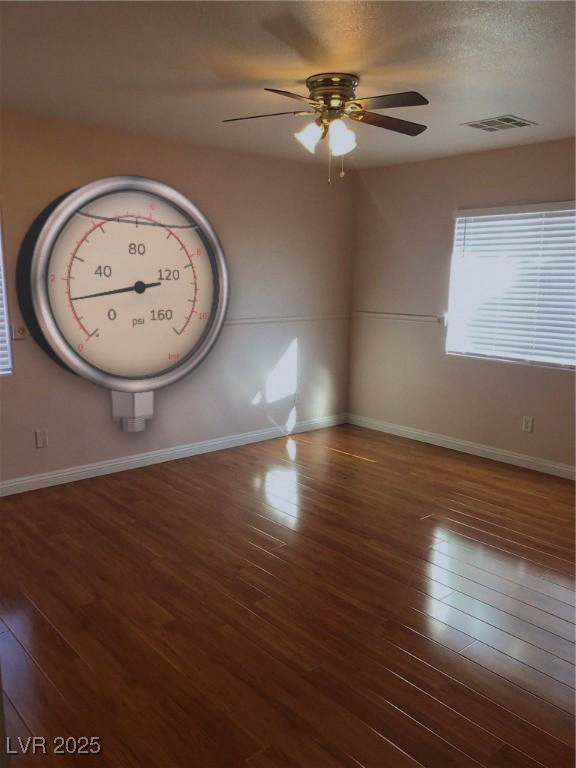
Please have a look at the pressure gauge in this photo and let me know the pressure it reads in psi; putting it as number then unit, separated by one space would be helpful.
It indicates 20 psi
